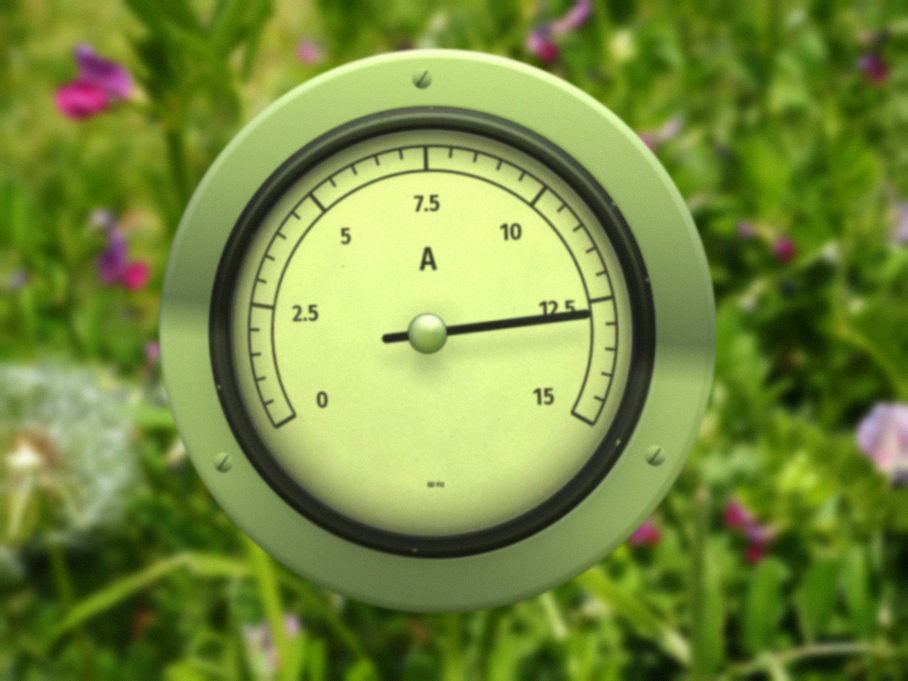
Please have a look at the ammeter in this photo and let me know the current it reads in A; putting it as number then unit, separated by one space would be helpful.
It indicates 12.75 A
